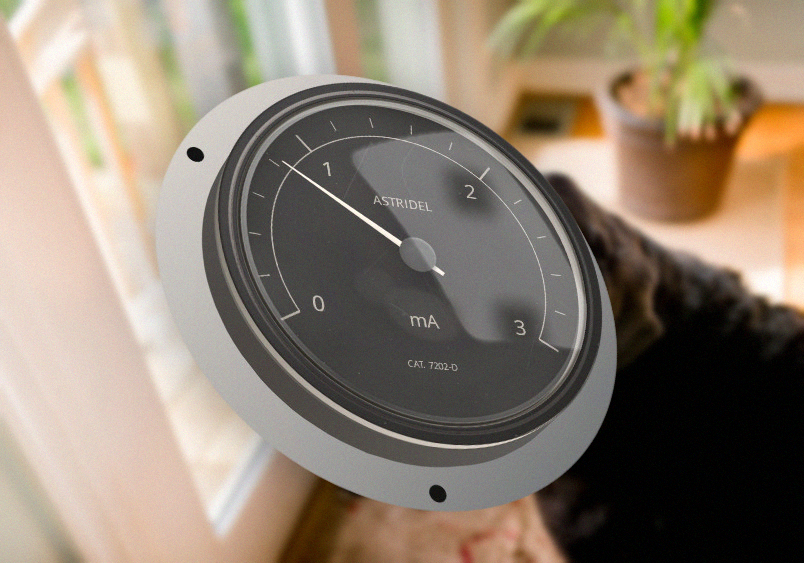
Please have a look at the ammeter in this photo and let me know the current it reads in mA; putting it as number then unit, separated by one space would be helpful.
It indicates 0.8 mA
